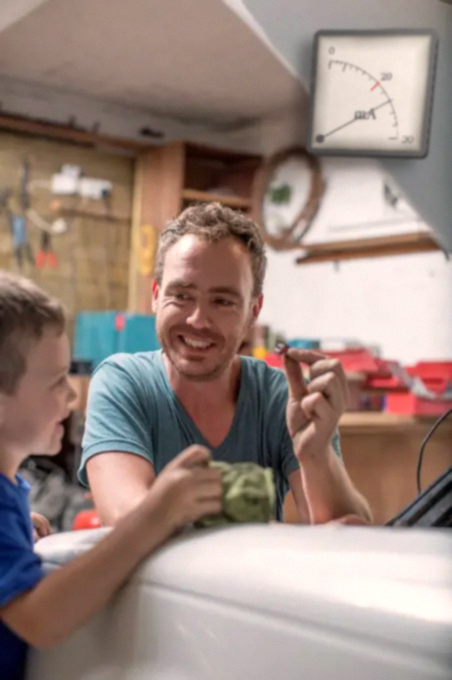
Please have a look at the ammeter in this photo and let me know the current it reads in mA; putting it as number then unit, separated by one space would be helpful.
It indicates 24 mA
